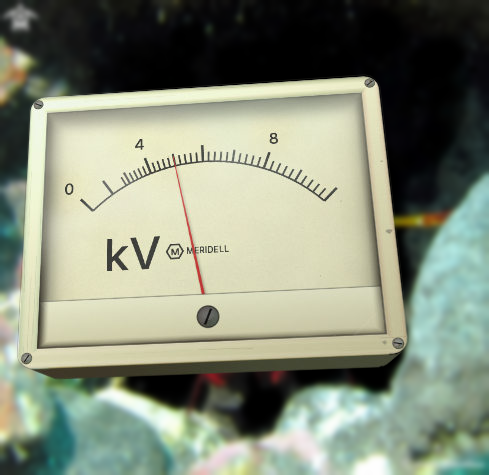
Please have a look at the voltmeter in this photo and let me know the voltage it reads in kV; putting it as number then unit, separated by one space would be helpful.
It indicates 5 kV
